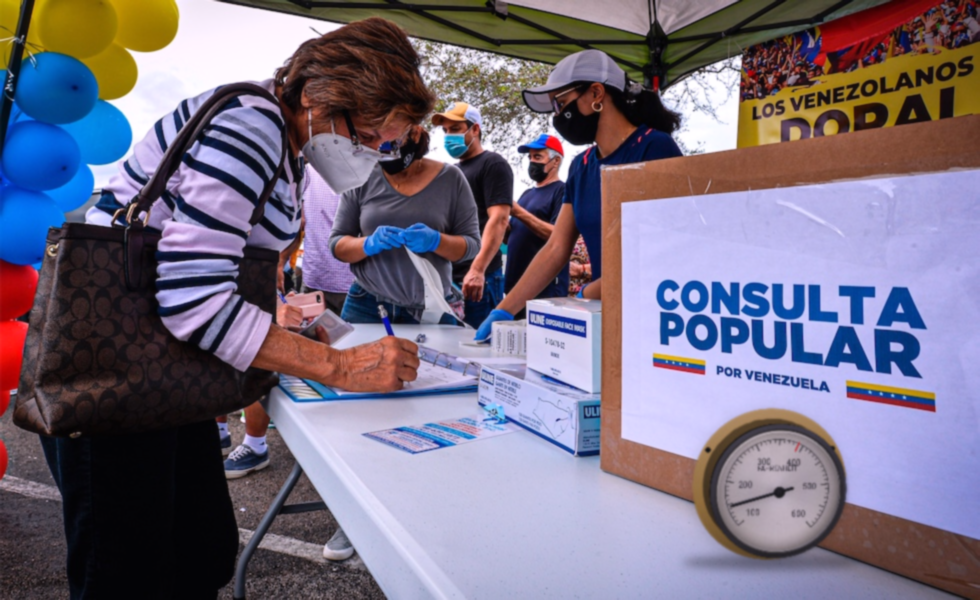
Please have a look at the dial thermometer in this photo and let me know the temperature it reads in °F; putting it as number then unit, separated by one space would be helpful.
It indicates 150 °F
